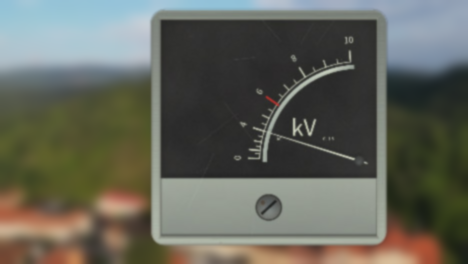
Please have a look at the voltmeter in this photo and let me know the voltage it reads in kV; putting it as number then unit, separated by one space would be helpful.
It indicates 4 kV
